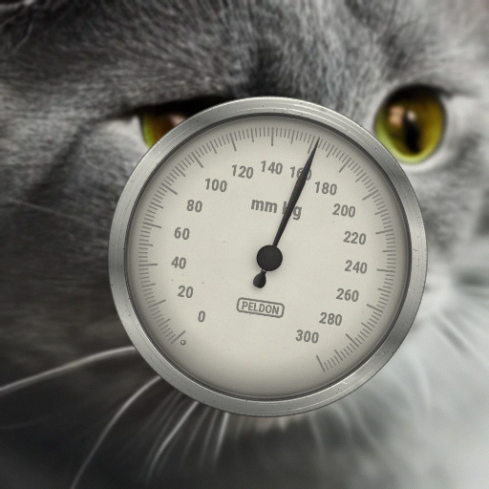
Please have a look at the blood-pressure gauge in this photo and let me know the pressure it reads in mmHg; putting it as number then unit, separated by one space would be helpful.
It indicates 162 mmHg
